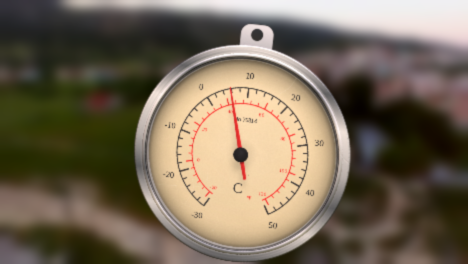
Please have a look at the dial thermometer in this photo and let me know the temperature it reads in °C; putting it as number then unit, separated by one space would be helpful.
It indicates 6 °C
